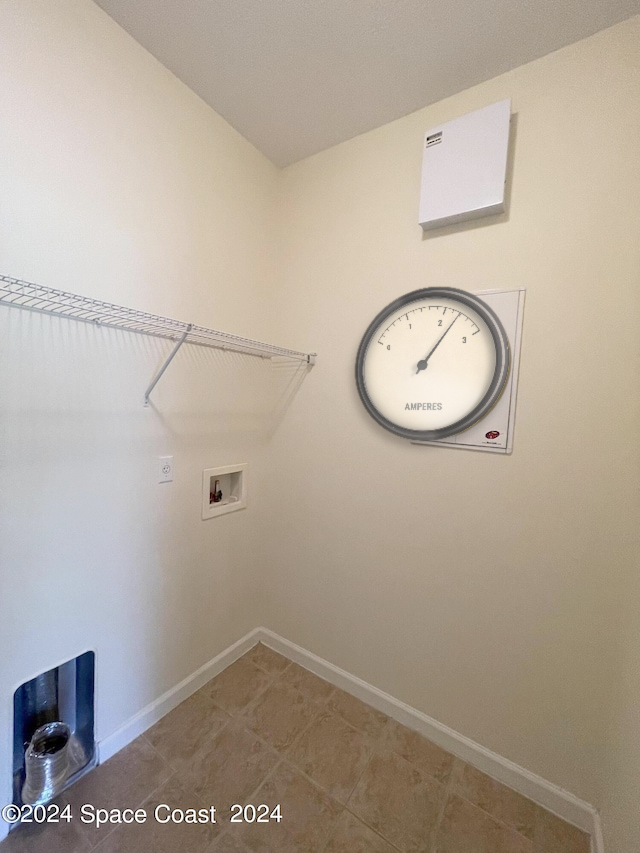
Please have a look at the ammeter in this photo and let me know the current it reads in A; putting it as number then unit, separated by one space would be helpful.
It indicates 2.4 A
